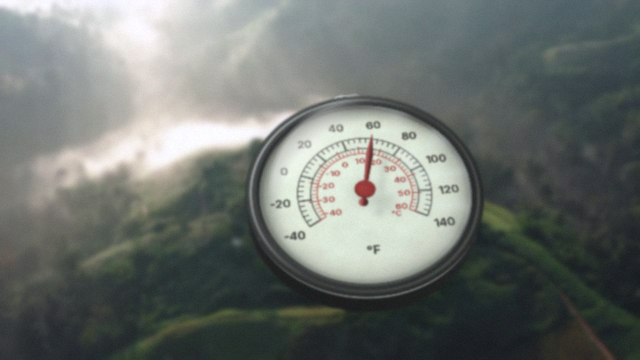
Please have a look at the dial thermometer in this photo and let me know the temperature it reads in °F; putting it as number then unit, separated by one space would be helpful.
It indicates 60 °F
